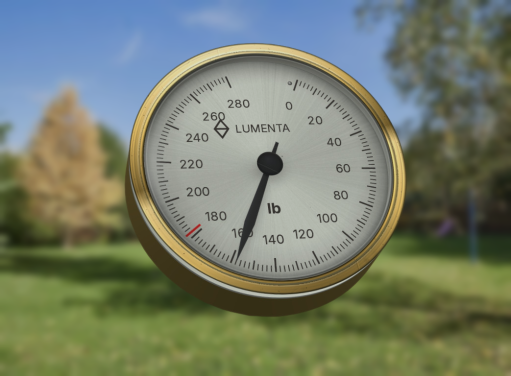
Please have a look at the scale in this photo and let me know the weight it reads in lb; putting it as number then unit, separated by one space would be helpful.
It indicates 158 lb
